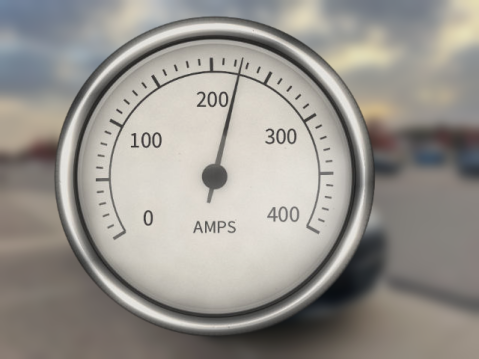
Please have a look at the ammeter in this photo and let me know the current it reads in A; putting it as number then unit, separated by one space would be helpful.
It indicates 225 A
